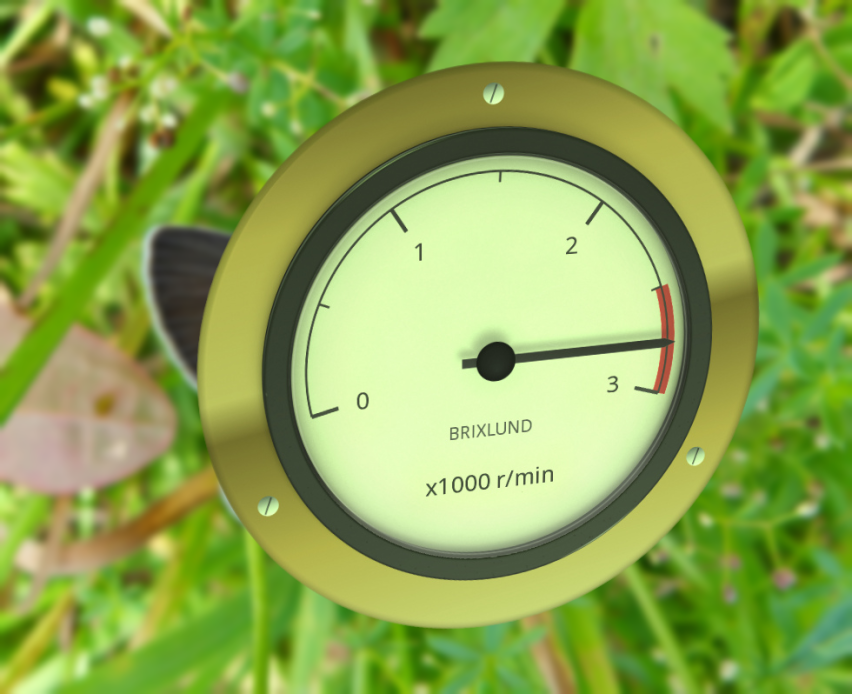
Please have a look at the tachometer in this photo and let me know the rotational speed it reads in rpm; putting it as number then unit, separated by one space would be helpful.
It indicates 2750 rpm
